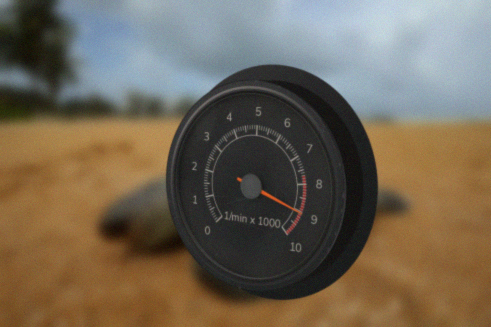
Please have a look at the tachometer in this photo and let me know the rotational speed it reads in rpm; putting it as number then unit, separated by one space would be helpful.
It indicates 9000 rpm
